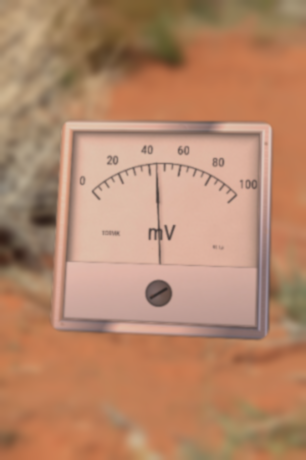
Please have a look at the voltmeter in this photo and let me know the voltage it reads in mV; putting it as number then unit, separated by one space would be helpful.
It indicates 45 mV
